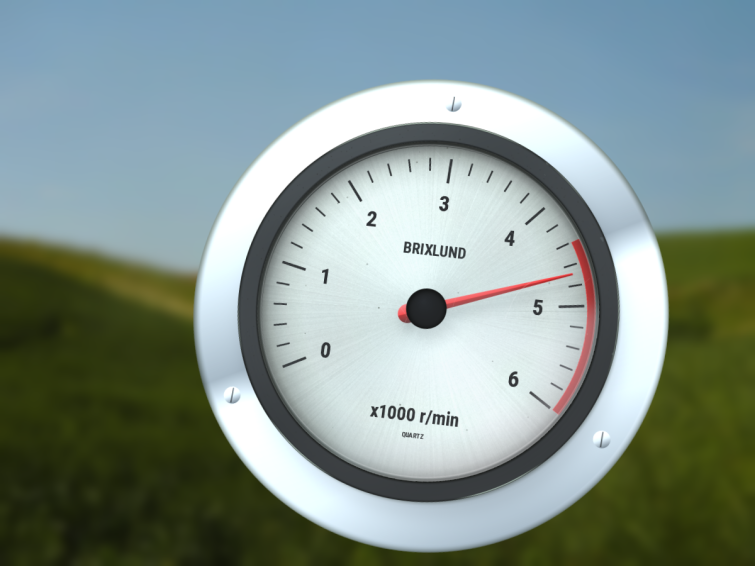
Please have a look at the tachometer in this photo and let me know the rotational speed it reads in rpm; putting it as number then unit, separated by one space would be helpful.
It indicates 4700 rpm
